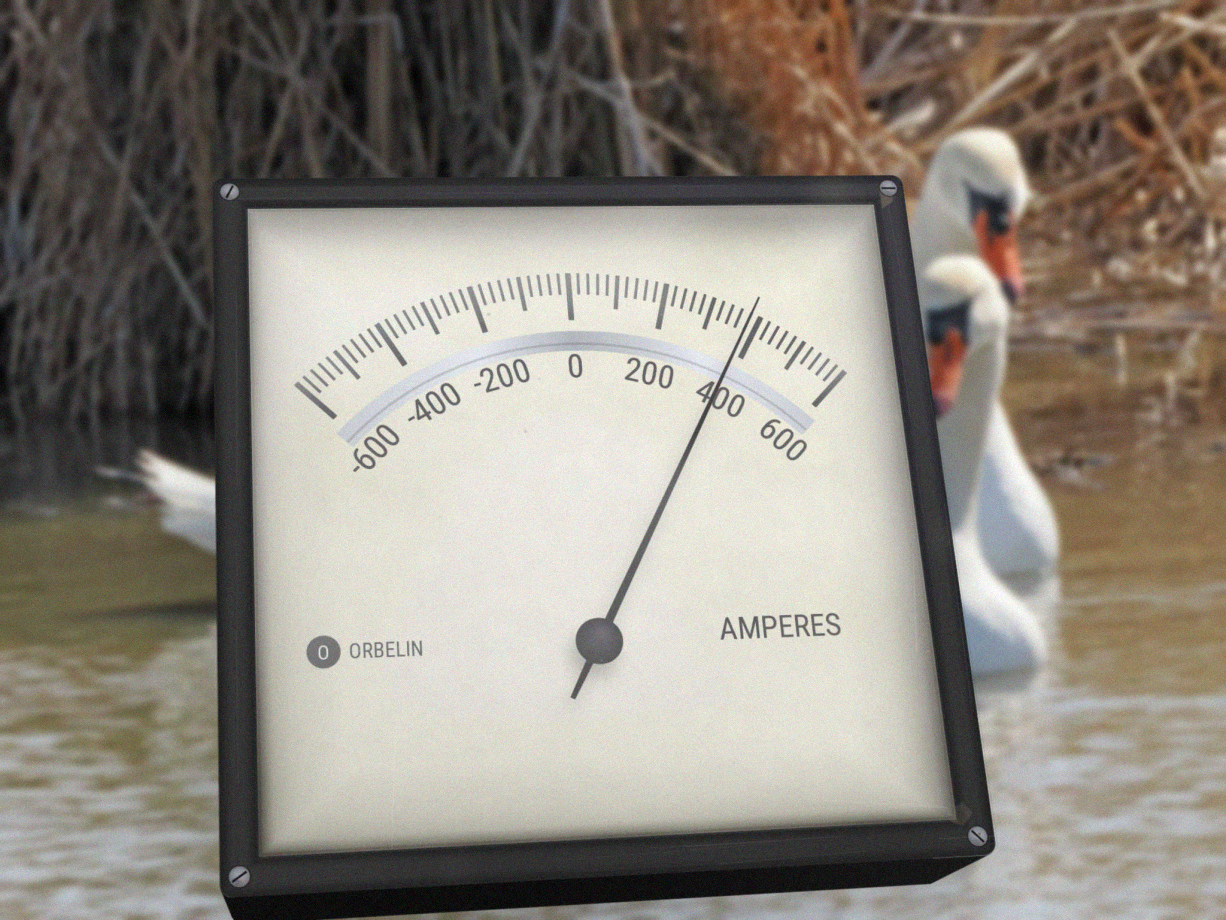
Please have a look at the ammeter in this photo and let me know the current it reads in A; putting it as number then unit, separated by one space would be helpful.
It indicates 380 A
